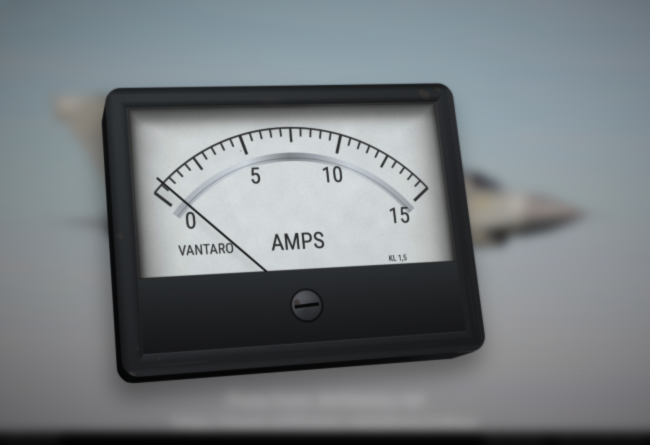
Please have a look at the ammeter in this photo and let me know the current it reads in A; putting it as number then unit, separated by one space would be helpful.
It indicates 0.5 A
